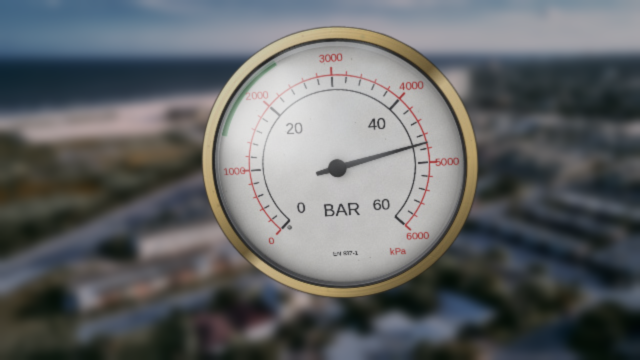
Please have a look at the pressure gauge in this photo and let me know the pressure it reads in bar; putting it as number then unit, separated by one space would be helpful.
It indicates 47 bar
